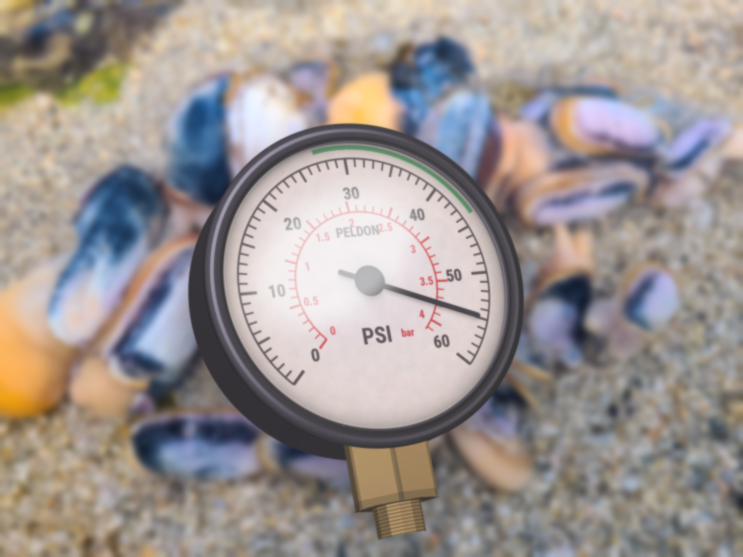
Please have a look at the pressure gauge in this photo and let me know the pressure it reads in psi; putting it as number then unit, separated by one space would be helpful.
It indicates 55 psi
